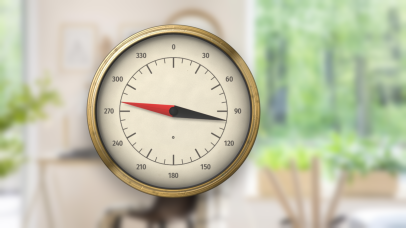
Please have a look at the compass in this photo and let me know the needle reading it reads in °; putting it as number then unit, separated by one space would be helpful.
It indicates 280 °
